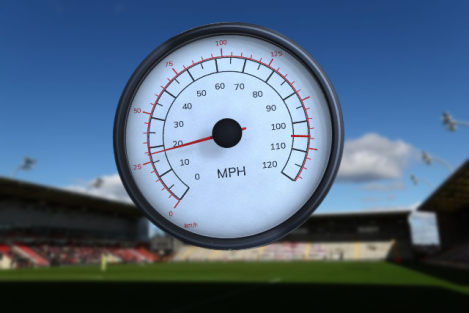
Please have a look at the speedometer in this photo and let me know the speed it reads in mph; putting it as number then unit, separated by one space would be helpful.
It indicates 17.5 mph
